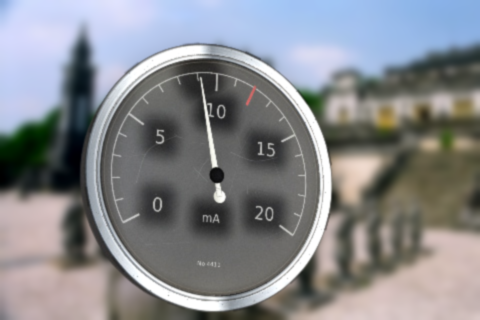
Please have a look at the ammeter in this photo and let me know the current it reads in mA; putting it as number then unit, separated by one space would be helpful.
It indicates 9 mA
